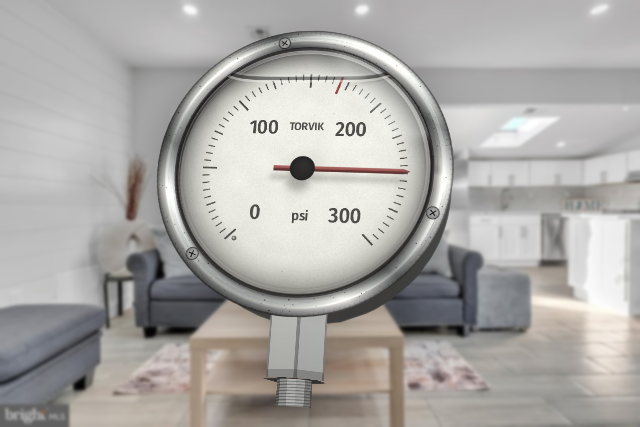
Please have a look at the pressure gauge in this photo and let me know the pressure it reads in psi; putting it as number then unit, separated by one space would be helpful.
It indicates 250 psi
